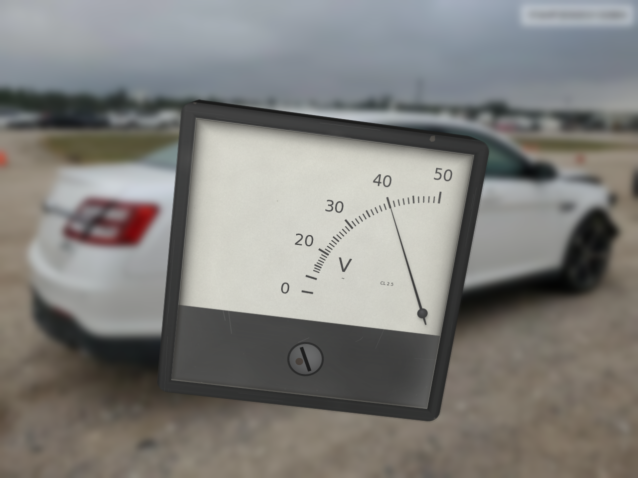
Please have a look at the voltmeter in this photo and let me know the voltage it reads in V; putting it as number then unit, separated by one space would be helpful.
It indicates 40 V
